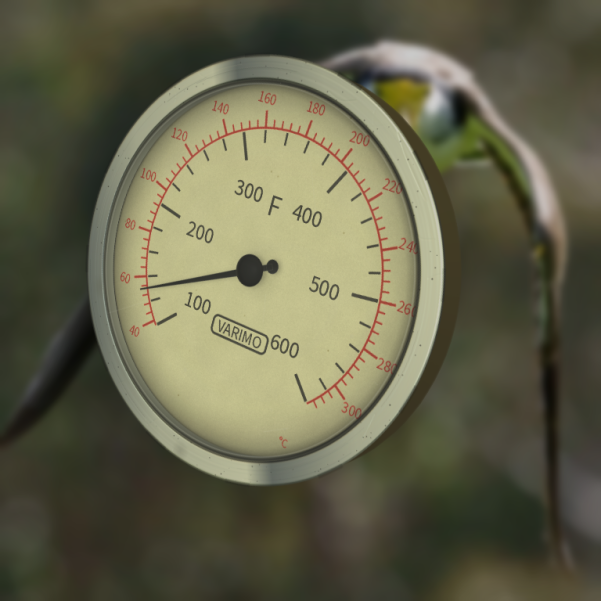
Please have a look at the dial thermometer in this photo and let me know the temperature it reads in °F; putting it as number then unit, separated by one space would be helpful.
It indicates 130 °F
